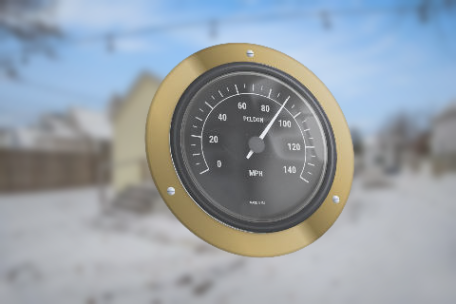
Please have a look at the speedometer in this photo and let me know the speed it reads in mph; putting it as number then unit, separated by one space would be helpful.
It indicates 90 mph
